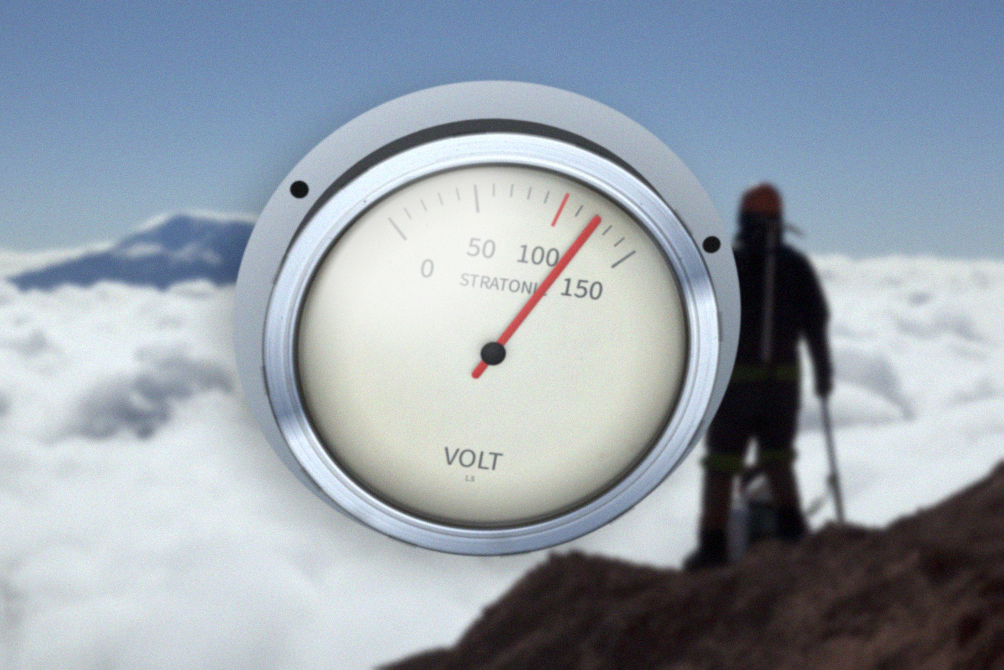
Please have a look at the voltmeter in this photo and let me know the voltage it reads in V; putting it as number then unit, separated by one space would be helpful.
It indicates 120 V
